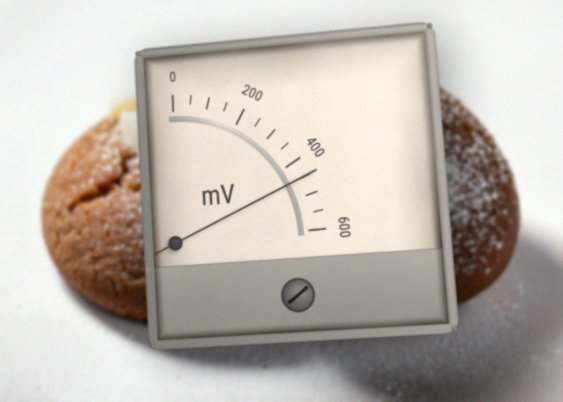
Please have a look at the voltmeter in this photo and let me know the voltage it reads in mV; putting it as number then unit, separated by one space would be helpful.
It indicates 450 mV
